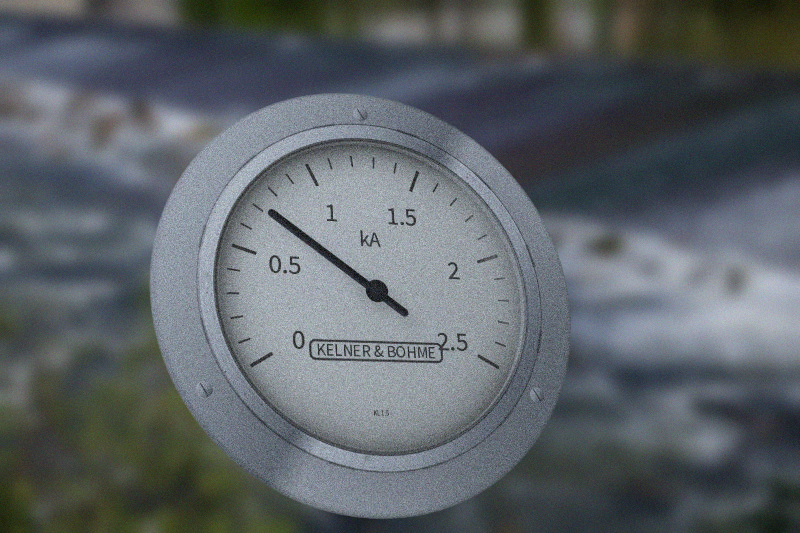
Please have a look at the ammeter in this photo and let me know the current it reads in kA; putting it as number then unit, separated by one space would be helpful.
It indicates 0.7 kA
